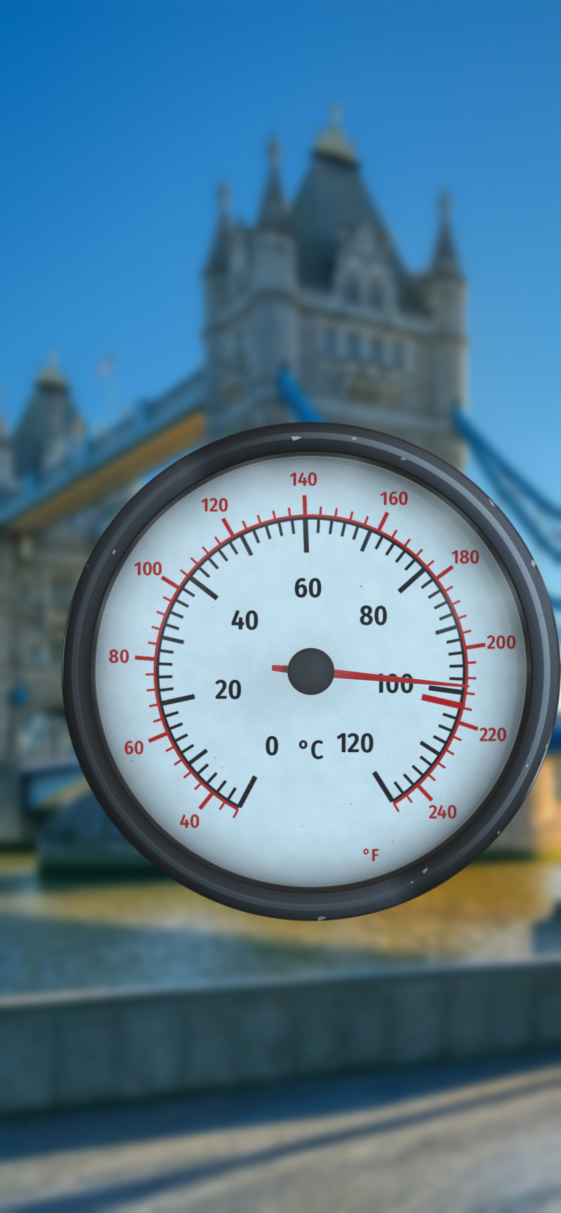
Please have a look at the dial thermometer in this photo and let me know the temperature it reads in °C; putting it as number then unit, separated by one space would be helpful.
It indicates 99 °C
